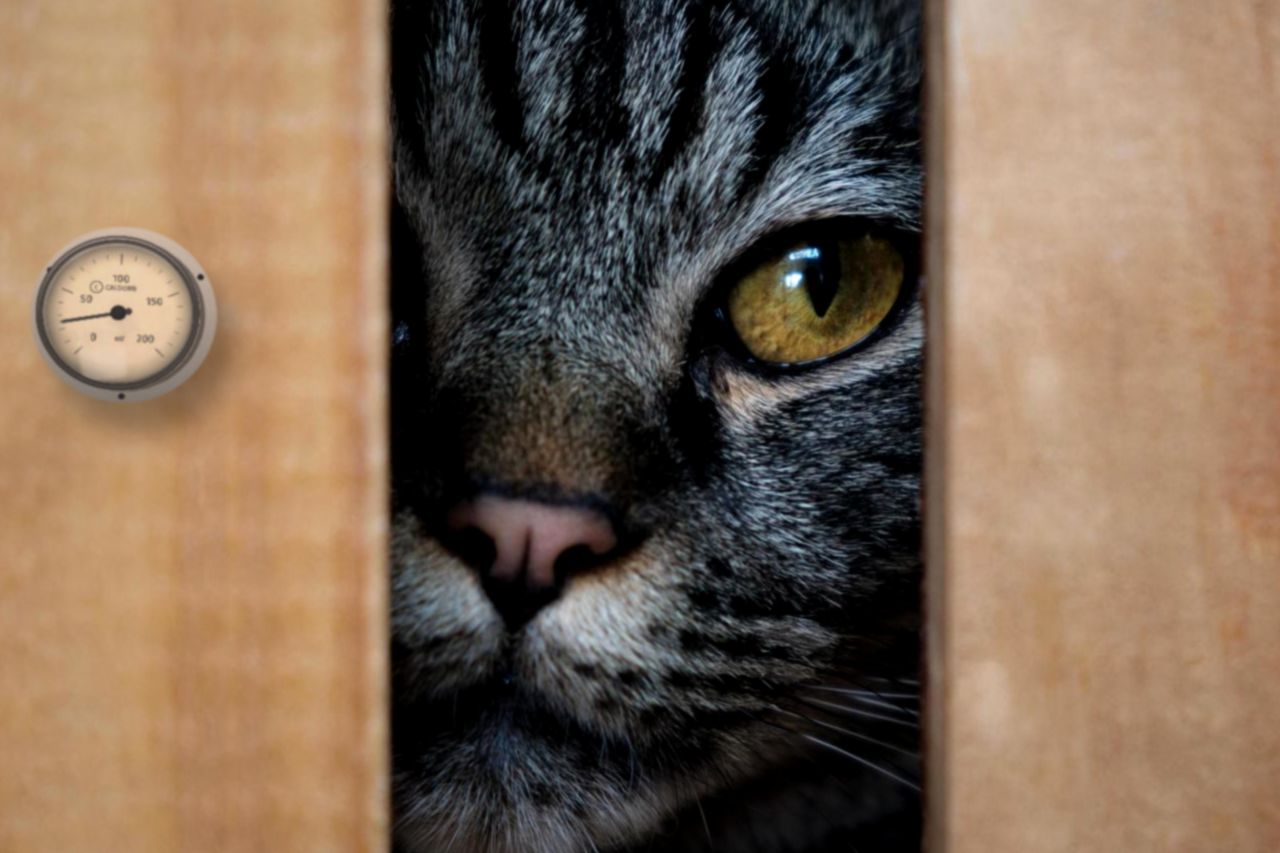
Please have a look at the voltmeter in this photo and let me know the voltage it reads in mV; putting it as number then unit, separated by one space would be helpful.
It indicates 25 mV
